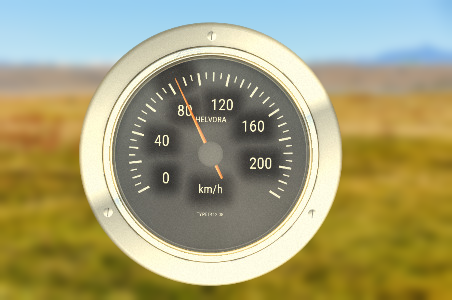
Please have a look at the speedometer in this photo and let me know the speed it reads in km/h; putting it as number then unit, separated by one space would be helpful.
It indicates 85 km/h
